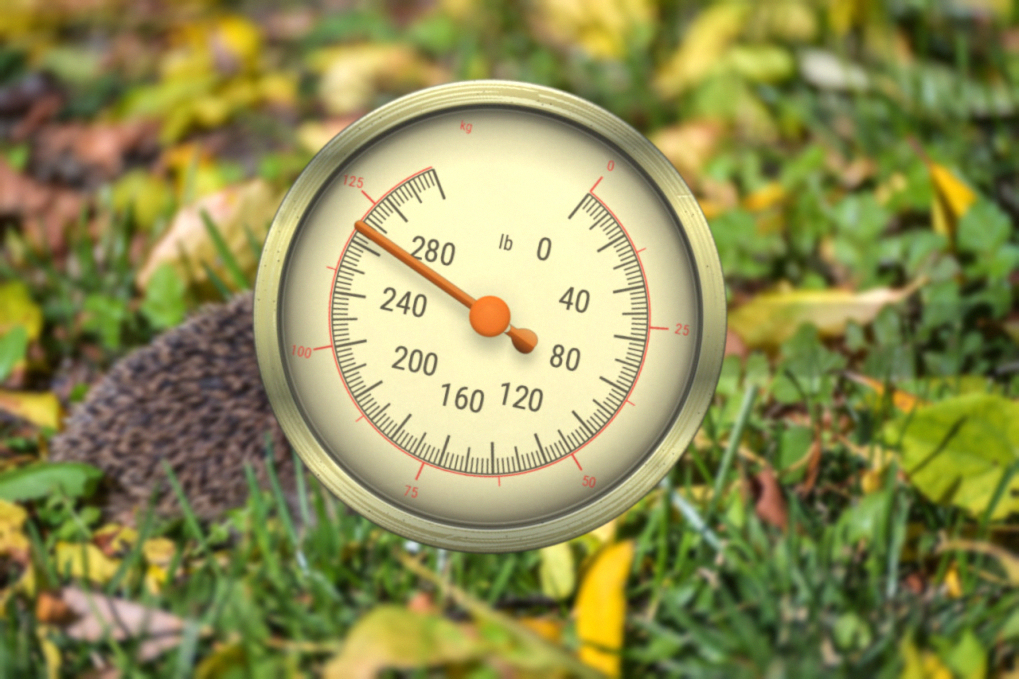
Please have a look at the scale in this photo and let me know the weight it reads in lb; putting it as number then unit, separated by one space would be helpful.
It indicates 266 lb
